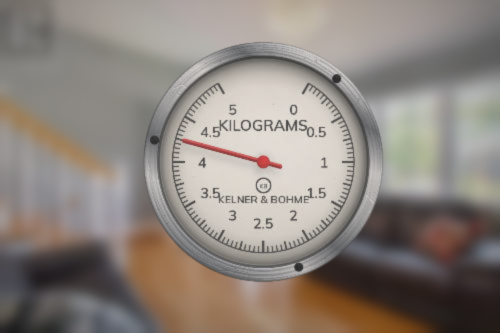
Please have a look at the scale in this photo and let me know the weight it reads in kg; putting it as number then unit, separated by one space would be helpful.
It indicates 4.25 kg
